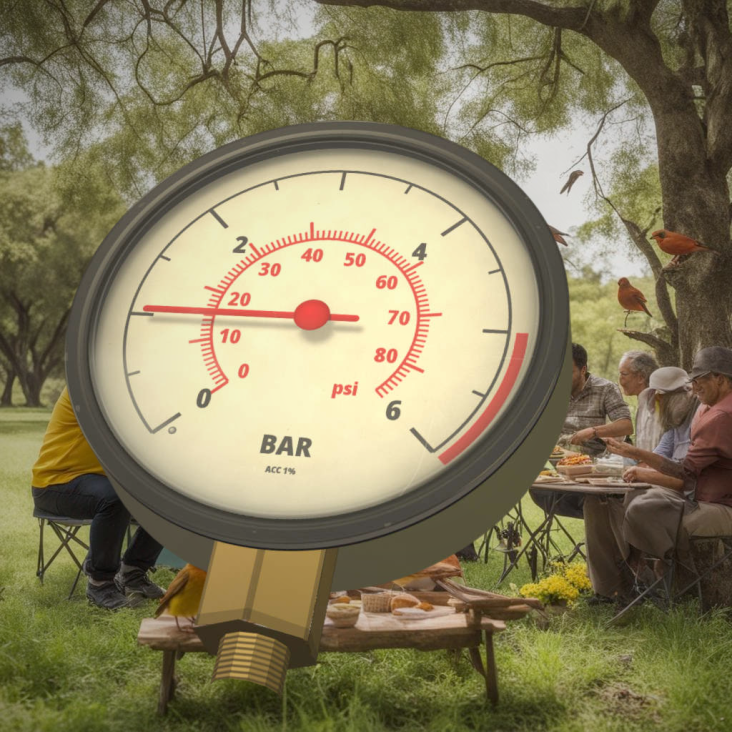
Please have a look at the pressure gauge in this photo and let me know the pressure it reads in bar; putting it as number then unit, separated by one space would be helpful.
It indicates 1 bar
